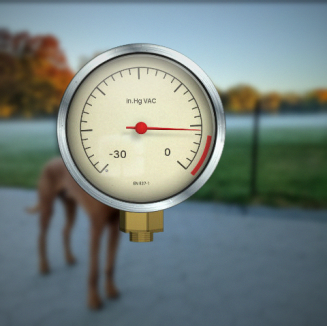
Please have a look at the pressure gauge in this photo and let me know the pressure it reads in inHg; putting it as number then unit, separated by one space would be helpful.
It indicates -4.5 inHg
